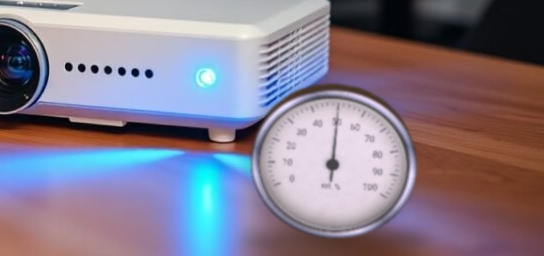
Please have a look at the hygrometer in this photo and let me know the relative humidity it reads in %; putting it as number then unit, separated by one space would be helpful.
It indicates 50 %
